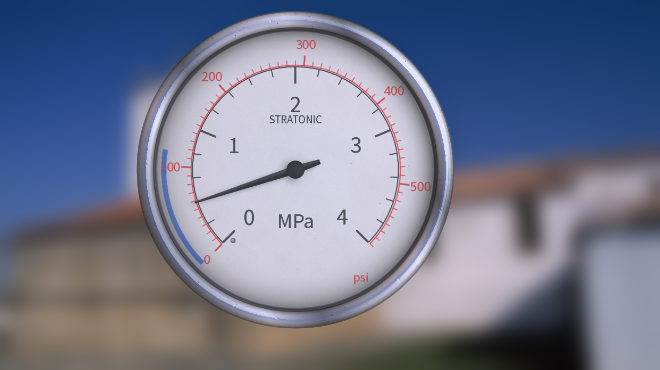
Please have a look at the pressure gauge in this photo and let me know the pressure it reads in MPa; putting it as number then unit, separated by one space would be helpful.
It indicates 0.4 MPa
